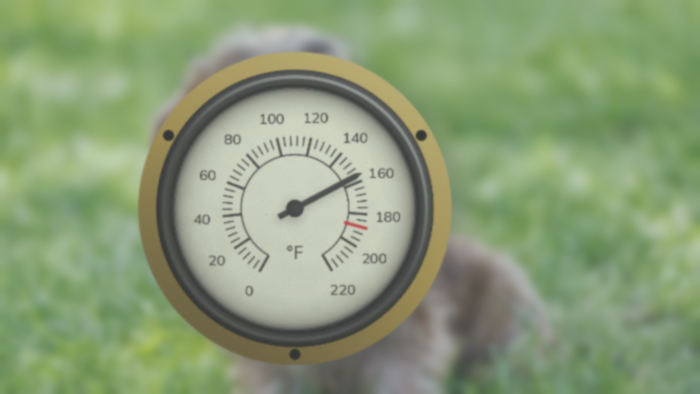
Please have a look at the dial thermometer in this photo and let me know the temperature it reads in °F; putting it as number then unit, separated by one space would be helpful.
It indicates 156 °F
